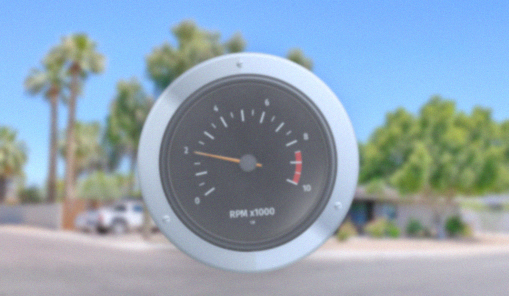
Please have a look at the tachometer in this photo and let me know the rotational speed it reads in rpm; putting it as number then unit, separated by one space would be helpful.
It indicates 2000 rpm
